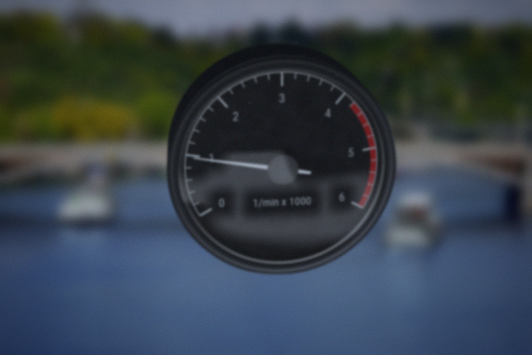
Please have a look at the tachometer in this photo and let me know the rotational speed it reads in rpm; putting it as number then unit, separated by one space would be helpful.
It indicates 1000 rpm
